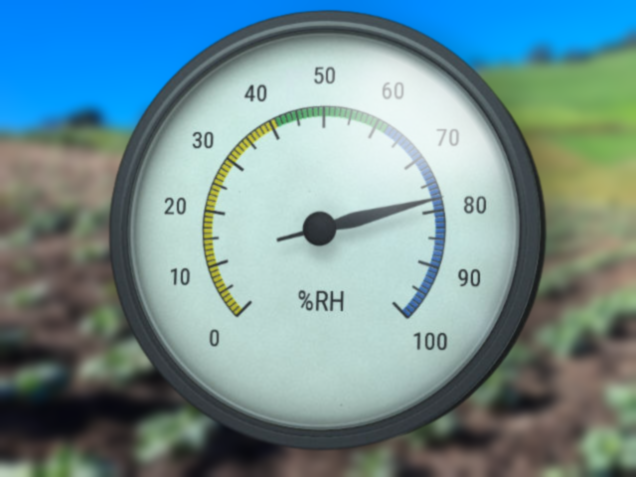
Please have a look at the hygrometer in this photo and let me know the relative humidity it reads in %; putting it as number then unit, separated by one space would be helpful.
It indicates 78 %
